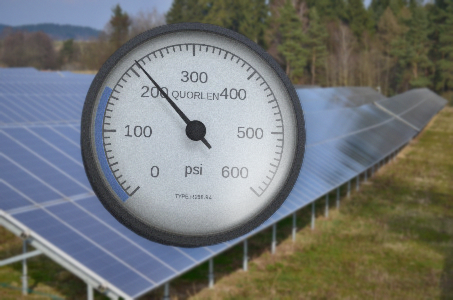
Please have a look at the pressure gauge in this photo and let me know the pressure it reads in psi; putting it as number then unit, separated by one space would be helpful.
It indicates 210 psi
